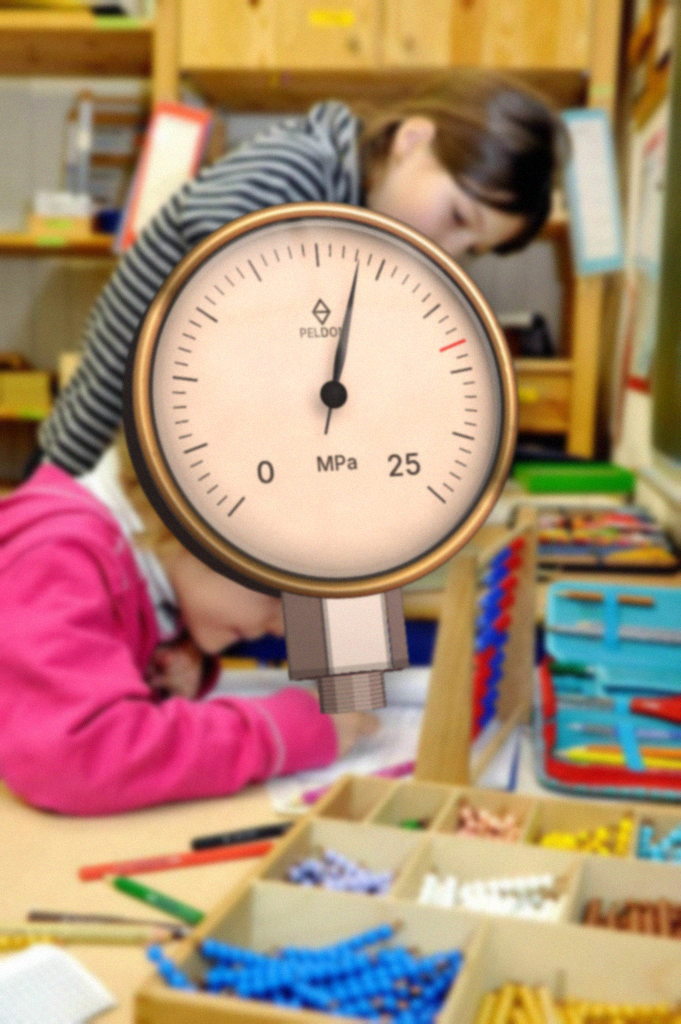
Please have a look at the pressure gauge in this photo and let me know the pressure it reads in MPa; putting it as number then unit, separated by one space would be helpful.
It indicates 14 MPa
